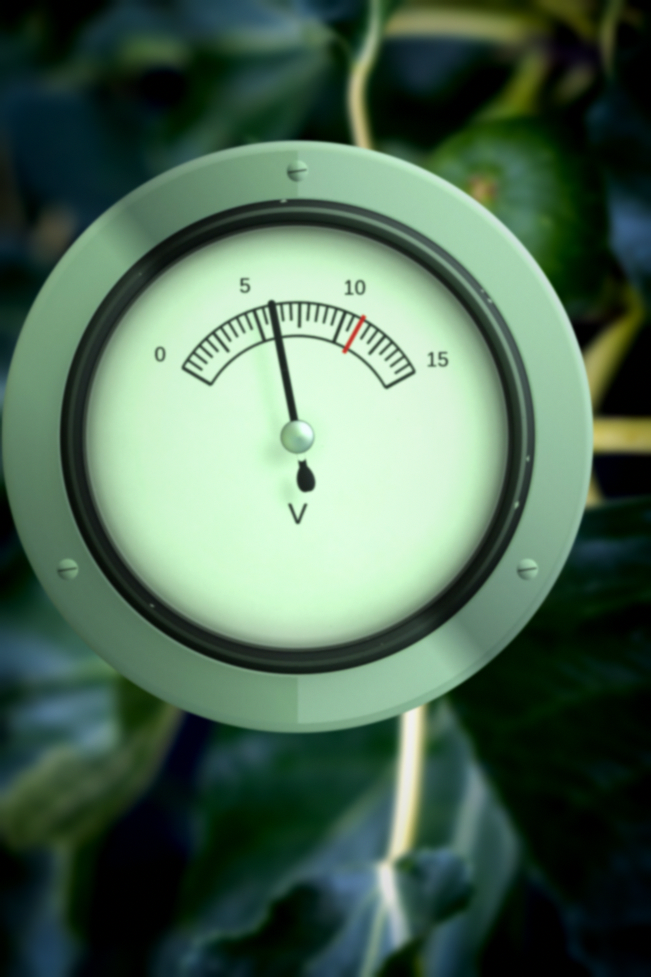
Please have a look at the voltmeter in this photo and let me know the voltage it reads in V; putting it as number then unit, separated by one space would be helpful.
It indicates 6 V
